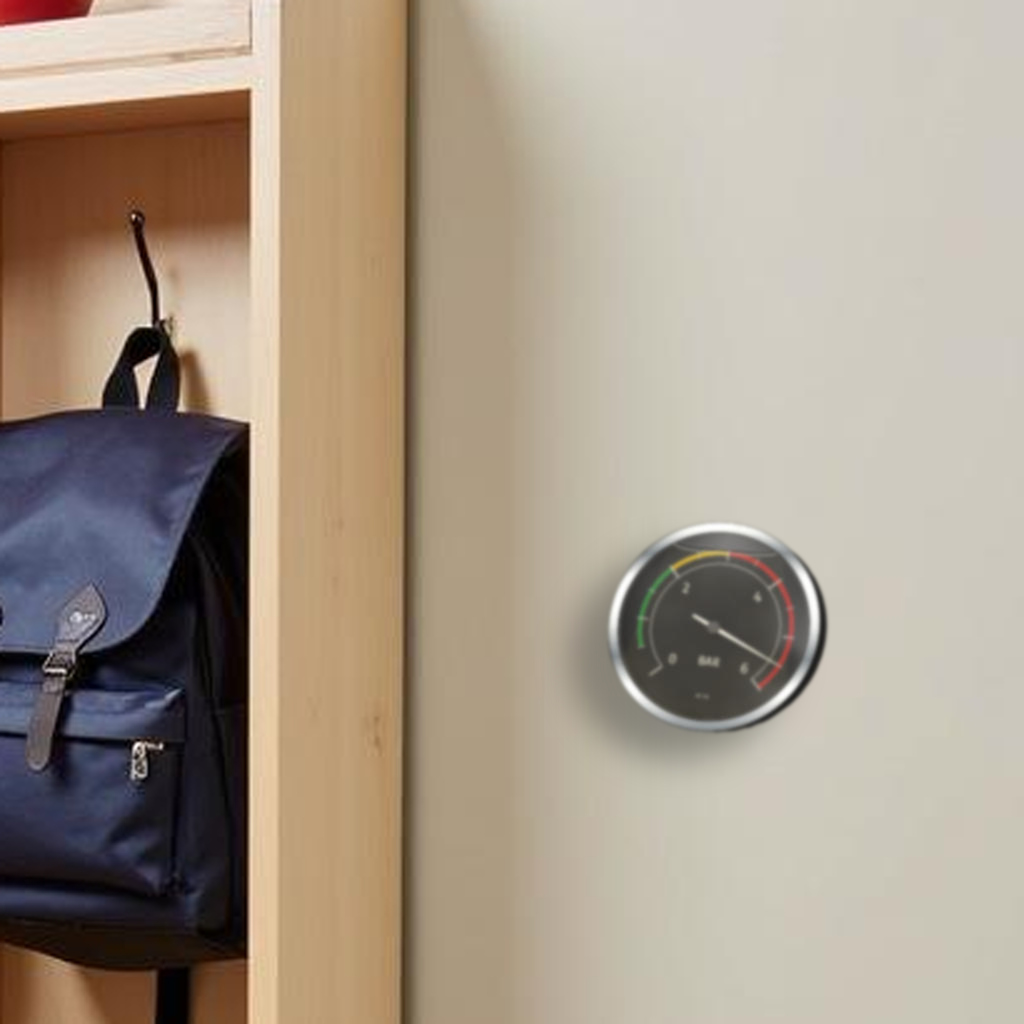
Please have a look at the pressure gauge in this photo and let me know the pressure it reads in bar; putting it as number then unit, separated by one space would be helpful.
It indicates 5.5 bar
